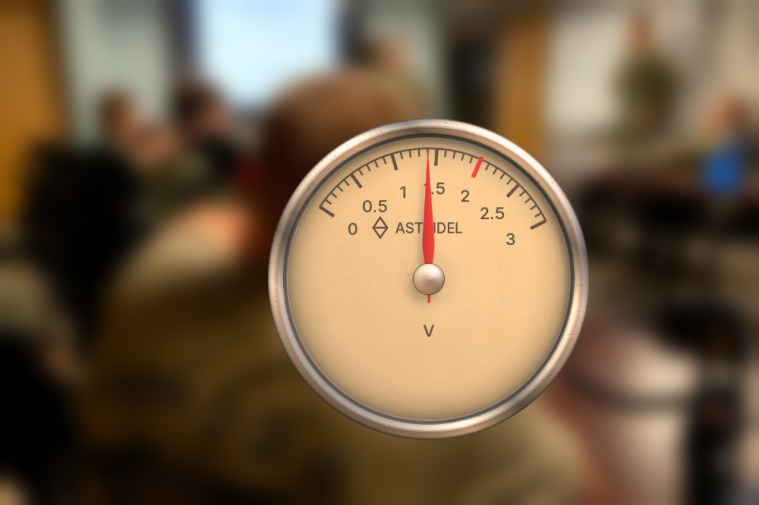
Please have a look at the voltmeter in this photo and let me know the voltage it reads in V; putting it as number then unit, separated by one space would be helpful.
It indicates 1.4 V
